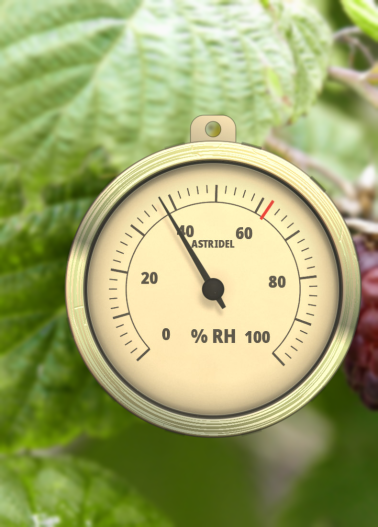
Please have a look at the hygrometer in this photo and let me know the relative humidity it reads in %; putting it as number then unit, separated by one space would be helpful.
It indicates 38 %
